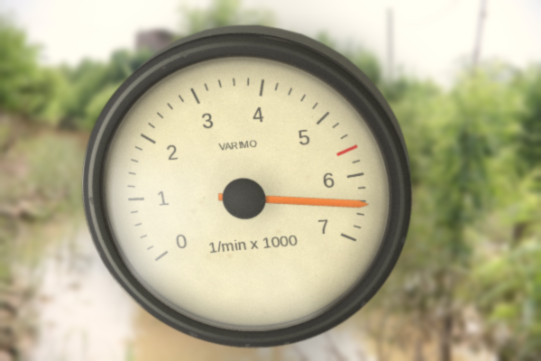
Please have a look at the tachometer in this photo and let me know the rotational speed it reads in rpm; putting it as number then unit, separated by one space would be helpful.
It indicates 6400 rpm
